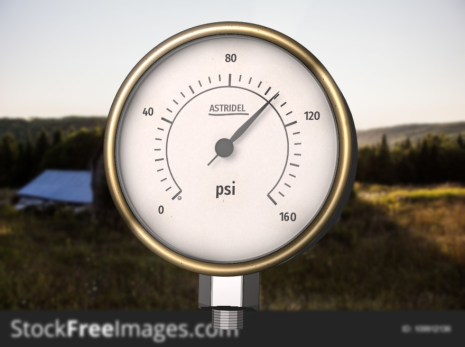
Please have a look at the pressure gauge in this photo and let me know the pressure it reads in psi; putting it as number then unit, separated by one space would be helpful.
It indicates 105 psi
